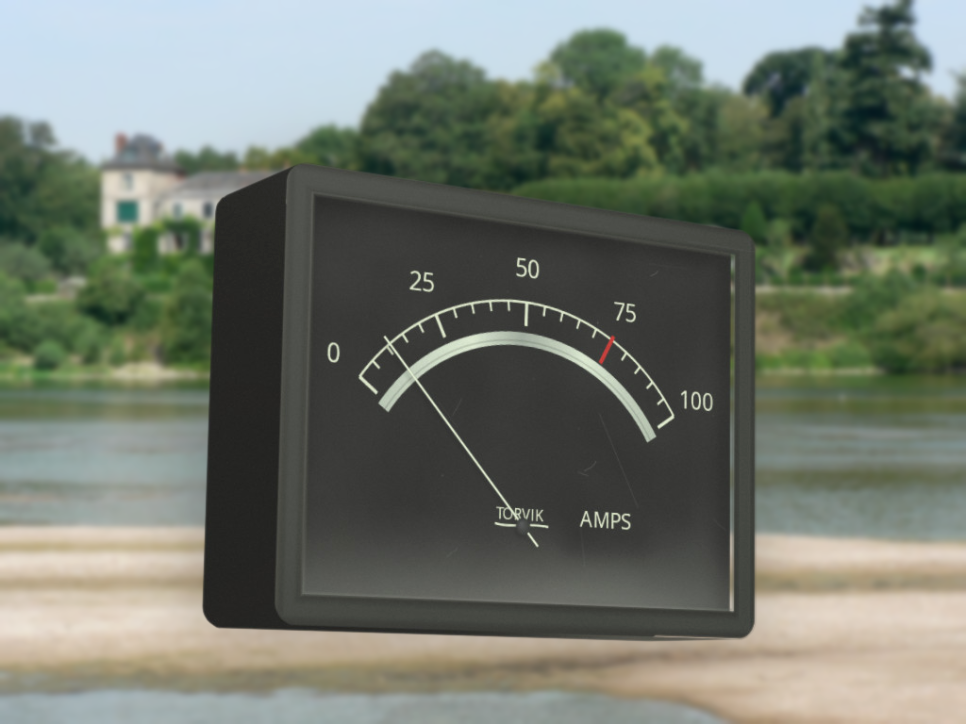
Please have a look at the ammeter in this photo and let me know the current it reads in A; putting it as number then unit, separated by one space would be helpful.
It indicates 10 A
